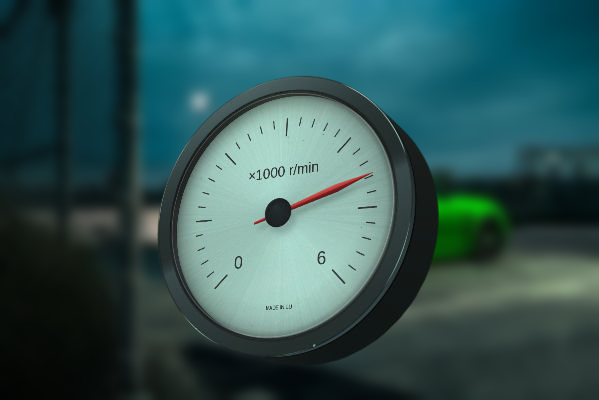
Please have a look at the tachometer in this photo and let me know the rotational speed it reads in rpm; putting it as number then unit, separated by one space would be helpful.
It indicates 4600 rpm
